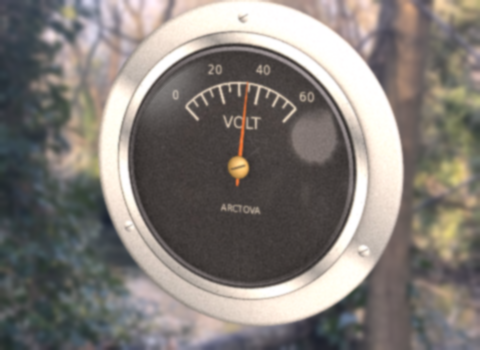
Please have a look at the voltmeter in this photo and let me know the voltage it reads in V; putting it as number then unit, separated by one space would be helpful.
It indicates 35 V
